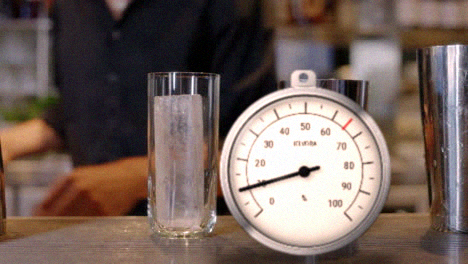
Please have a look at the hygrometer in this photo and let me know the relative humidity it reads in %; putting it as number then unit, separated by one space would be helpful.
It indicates 10 %
